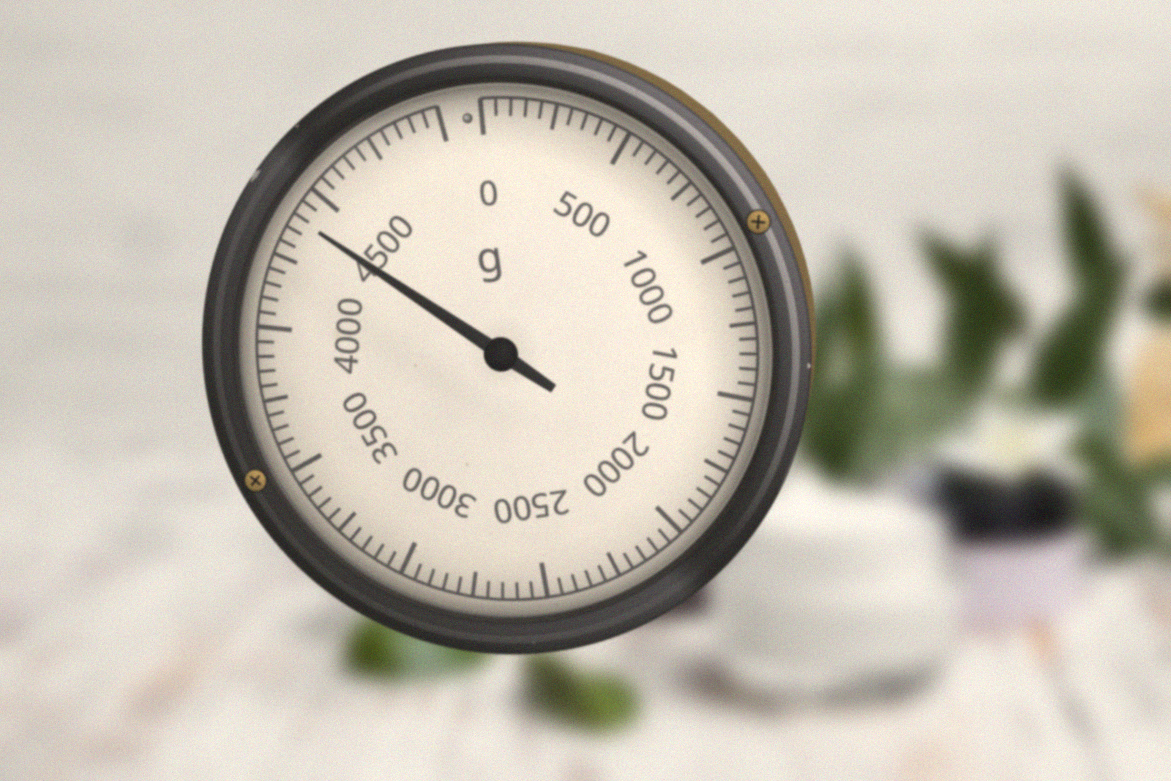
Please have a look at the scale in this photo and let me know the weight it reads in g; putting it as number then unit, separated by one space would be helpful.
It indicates 4400 g
